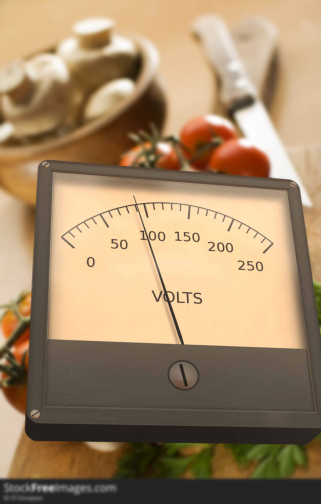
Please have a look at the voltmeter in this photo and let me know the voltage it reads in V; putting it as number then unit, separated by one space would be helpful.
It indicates 90 V
